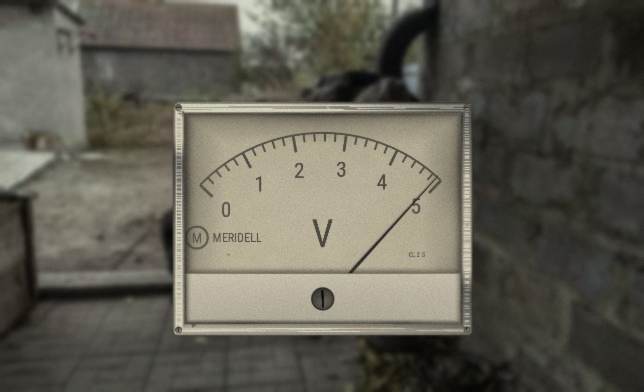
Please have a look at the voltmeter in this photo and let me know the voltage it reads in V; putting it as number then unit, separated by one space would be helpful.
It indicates 4.9 V
